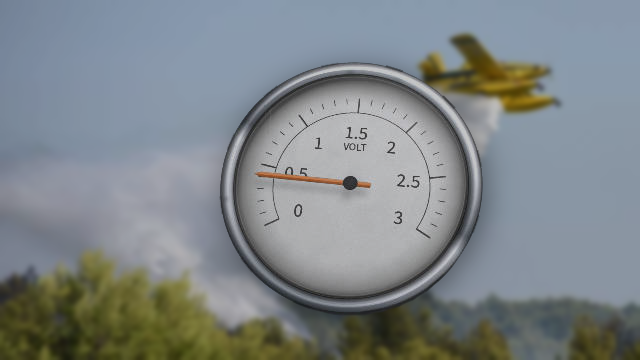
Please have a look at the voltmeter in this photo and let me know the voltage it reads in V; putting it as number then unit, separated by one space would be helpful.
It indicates 0.4 V
